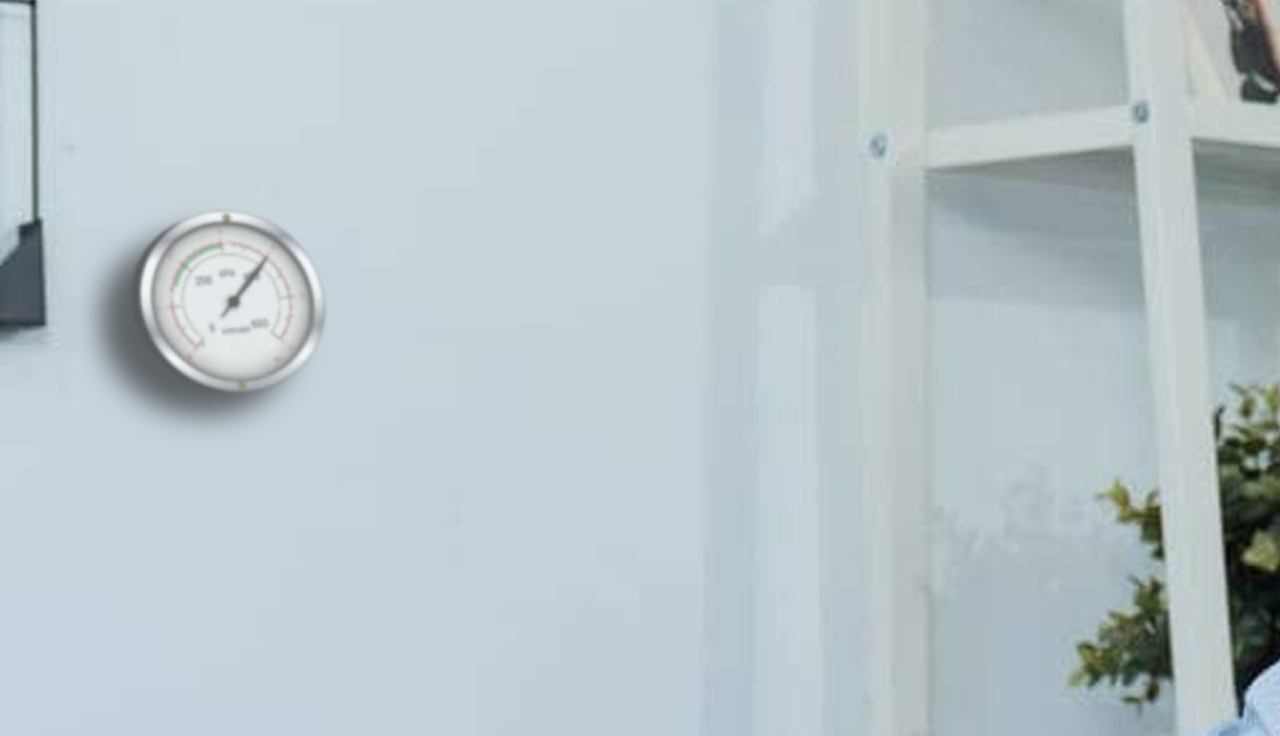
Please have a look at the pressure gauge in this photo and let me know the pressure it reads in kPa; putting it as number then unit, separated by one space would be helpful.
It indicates 400 kPa
